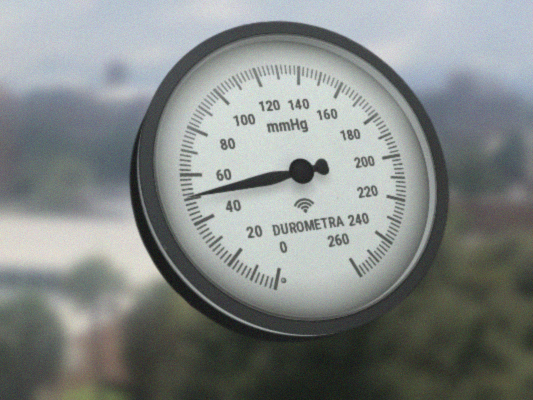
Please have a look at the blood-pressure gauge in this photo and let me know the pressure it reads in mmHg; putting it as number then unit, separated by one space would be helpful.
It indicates 50 mmHg
